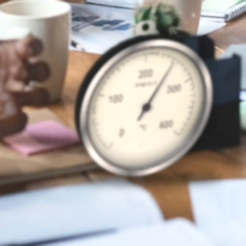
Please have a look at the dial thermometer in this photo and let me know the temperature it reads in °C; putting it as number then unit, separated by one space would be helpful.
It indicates 250 °C
